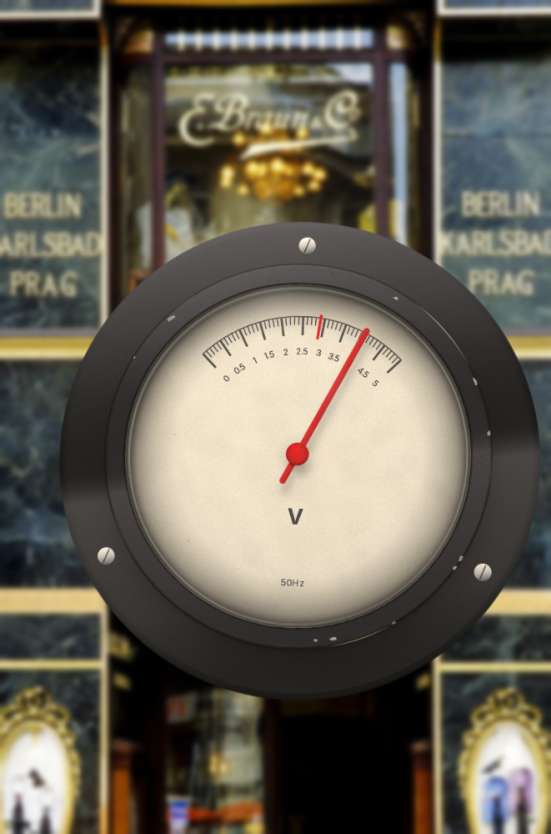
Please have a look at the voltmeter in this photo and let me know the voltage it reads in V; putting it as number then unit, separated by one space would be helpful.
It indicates 4 V
